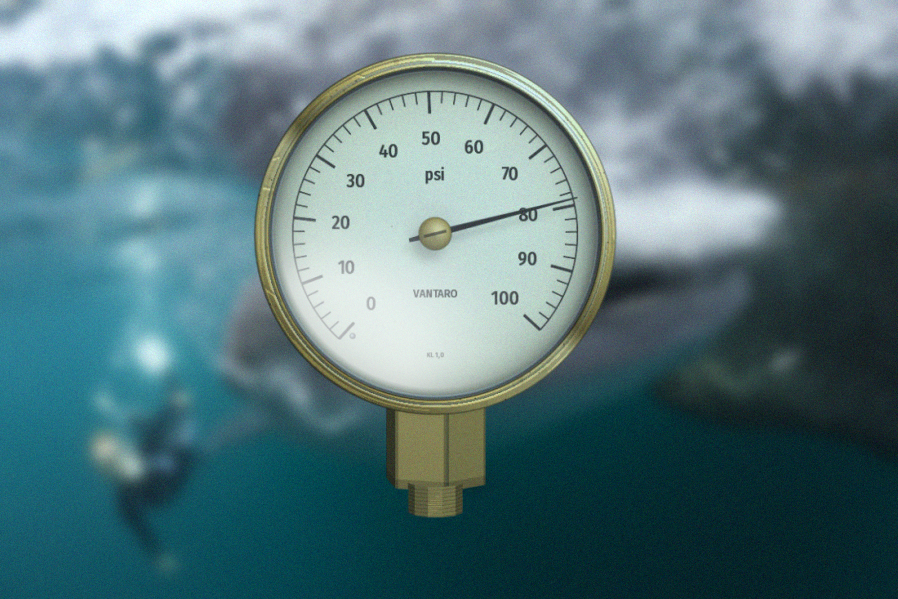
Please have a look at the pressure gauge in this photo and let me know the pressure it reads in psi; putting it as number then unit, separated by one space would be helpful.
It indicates 79 psi
